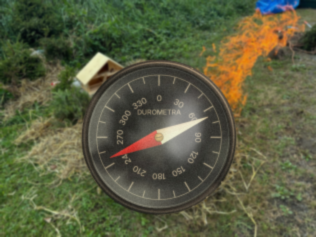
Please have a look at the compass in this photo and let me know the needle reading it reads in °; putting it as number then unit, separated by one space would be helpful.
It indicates 247.5 °
